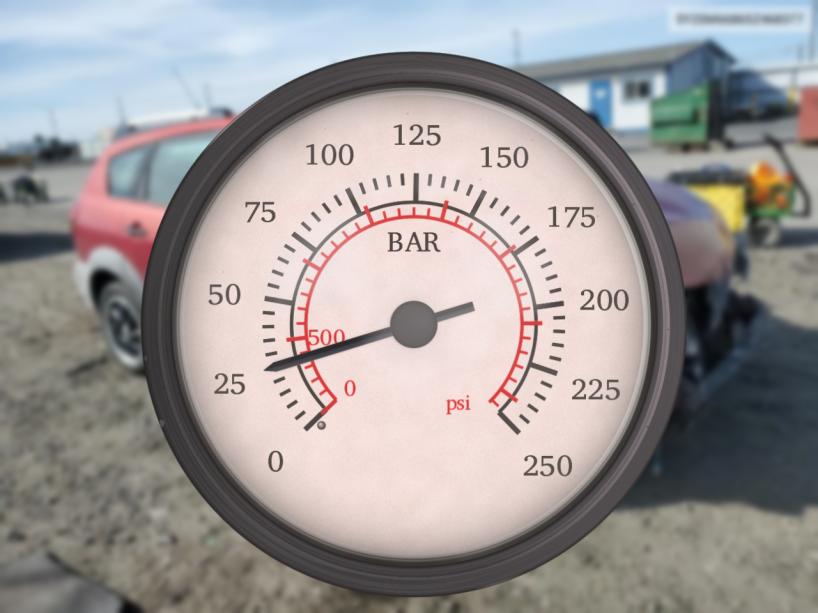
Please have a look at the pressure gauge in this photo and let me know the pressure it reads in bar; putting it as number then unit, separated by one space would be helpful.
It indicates 25 bar
